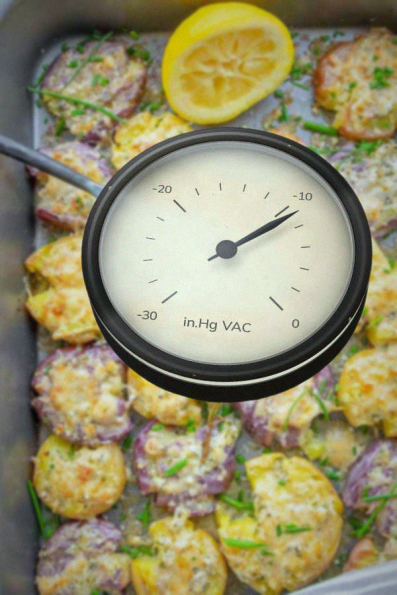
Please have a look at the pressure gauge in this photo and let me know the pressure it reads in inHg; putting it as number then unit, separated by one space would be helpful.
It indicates -9 inHg
